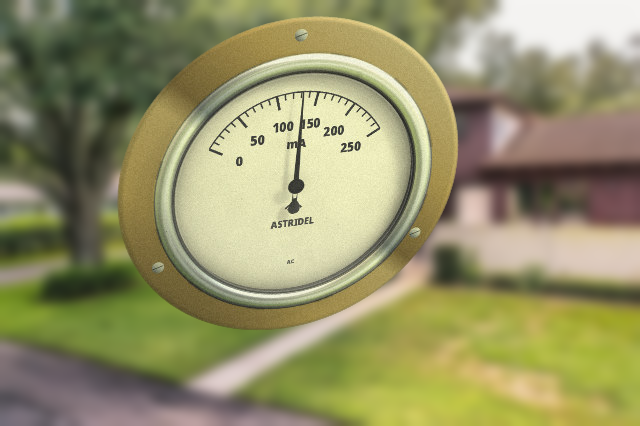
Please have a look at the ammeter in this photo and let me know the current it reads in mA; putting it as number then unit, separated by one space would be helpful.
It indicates 130 mA
